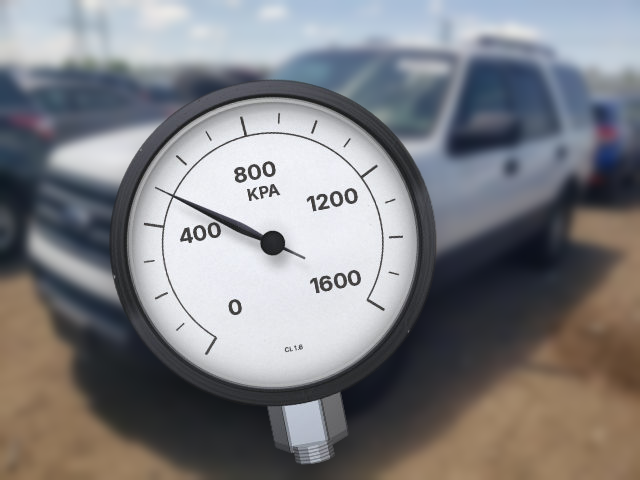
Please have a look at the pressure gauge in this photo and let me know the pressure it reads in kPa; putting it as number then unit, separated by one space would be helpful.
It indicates 500 kPa
